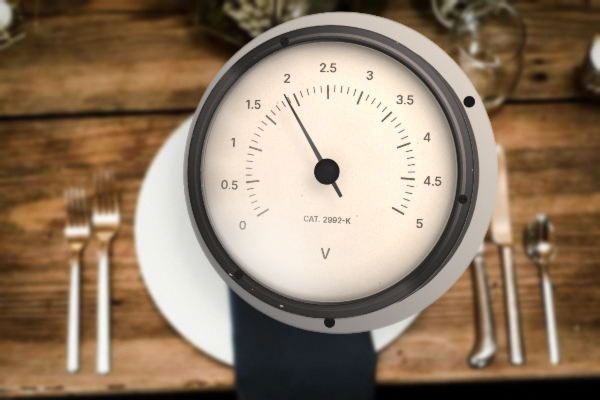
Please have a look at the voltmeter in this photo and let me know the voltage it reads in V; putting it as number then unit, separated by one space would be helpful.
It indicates 1.9 V
